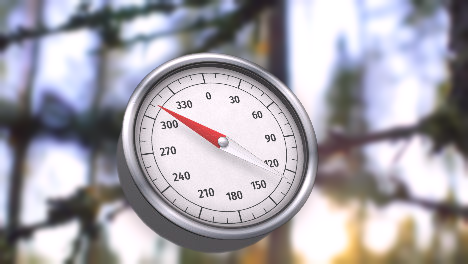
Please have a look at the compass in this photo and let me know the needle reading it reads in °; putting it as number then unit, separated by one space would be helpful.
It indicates 310 °
